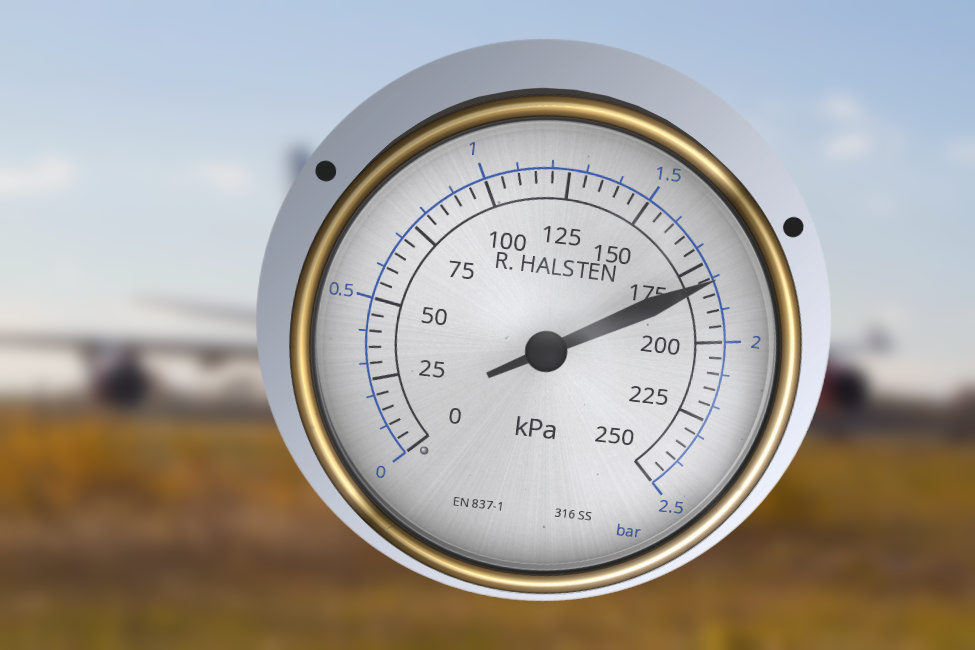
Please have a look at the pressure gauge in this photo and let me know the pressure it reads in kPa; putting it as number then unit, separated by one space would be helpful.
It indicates 180 kPa
